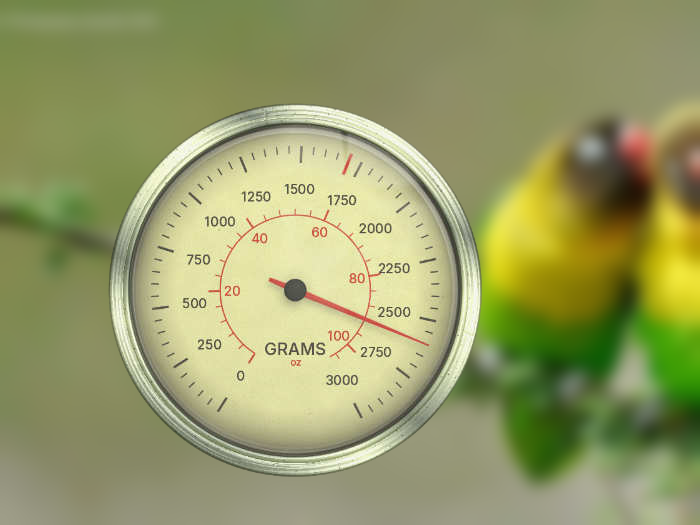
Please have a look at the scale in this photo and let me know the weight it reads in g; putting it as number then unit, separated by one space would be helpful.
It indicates 2600 g
